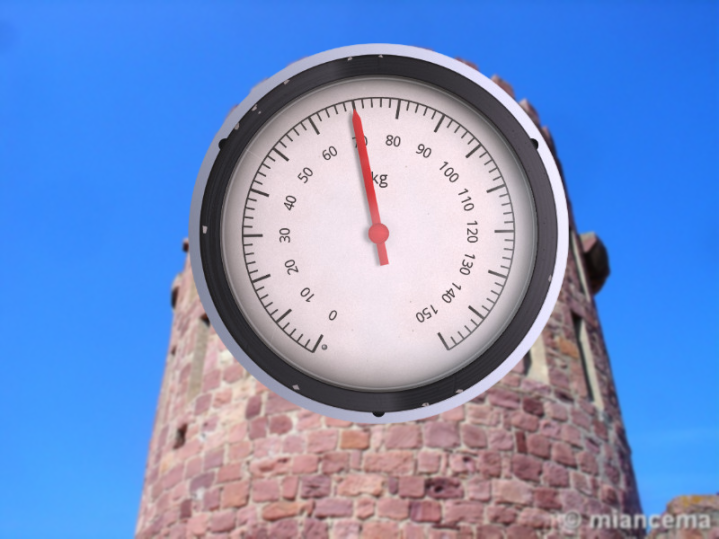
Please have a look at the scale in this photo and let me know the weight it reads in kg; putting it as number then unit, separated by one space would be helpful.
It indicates 70 kg
